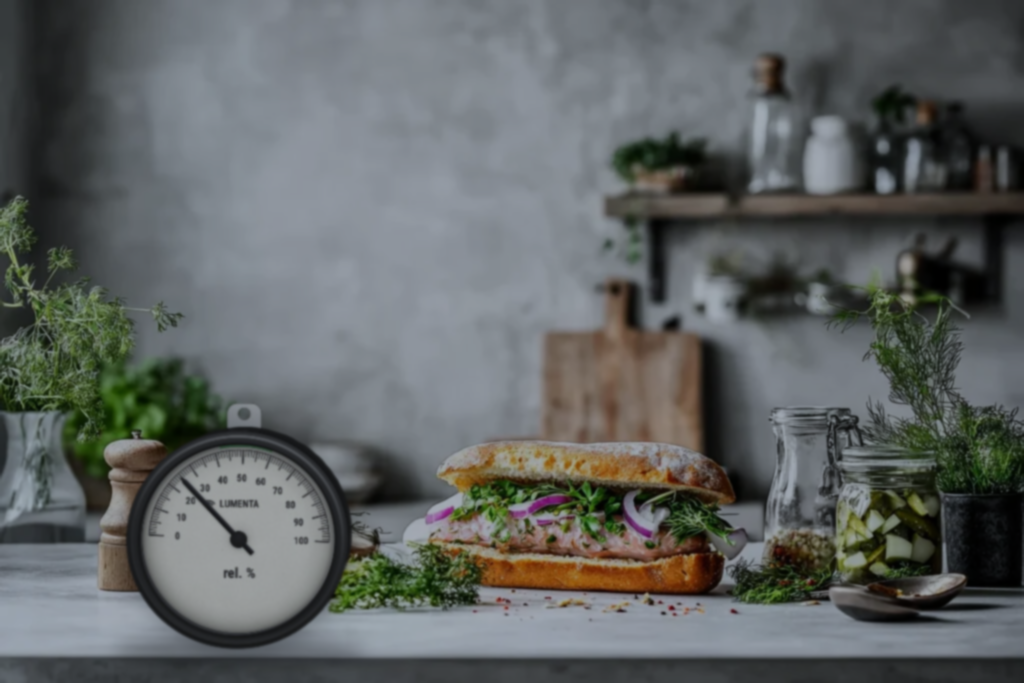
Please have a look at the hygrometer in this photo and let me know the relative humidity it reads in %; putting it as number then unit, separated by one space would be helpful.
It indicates 25 %
